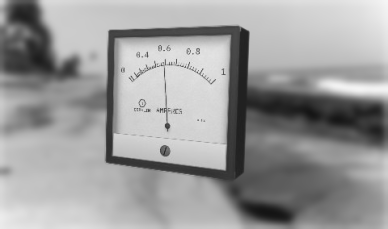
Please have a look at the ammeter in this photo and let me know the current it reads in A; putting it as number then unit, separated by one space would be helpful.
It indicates 0.6 A
